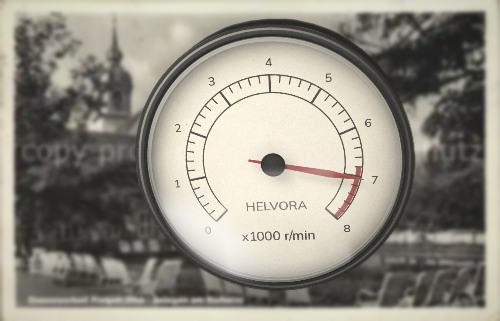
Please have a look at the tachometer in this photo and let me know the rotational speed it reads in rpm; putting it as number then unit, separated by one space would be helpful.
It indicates 7000 rpm
